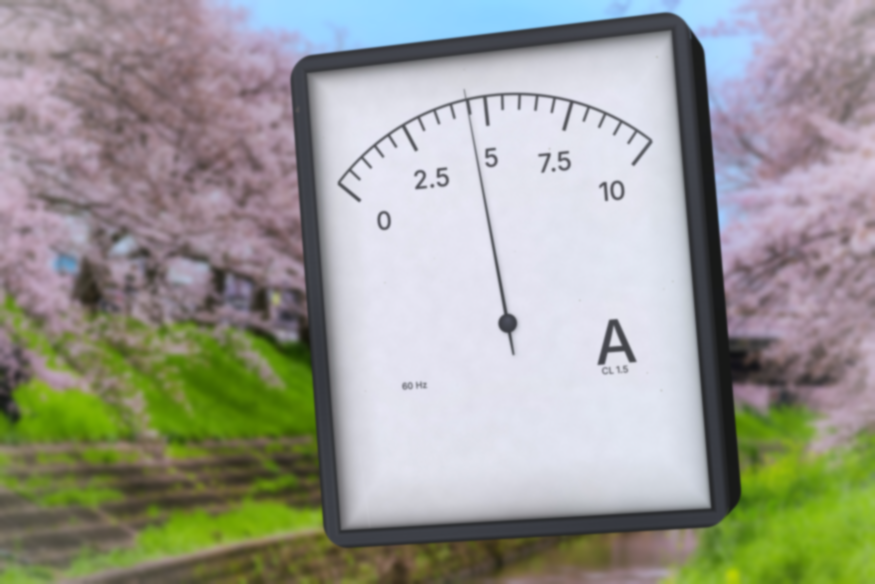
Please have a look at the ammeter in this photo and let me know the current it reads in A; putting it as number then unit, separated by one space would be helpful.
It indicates 4.5 A
